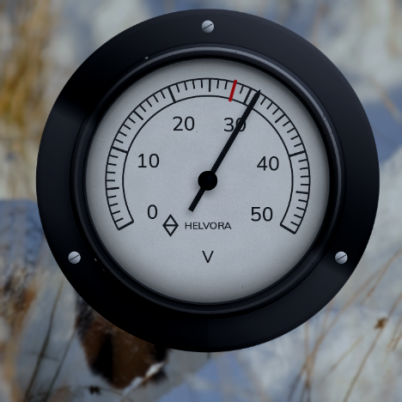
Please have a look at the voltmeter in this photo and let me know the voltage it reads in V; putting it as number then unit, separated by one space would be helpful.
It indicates 31 V
